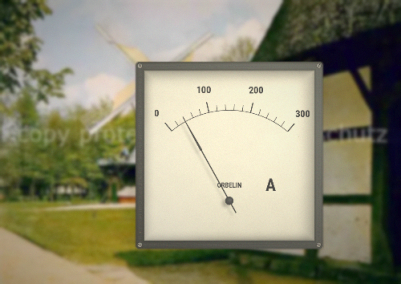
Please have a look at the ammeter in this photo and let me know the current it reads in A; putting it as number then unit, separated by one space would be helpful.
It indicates 40 A
